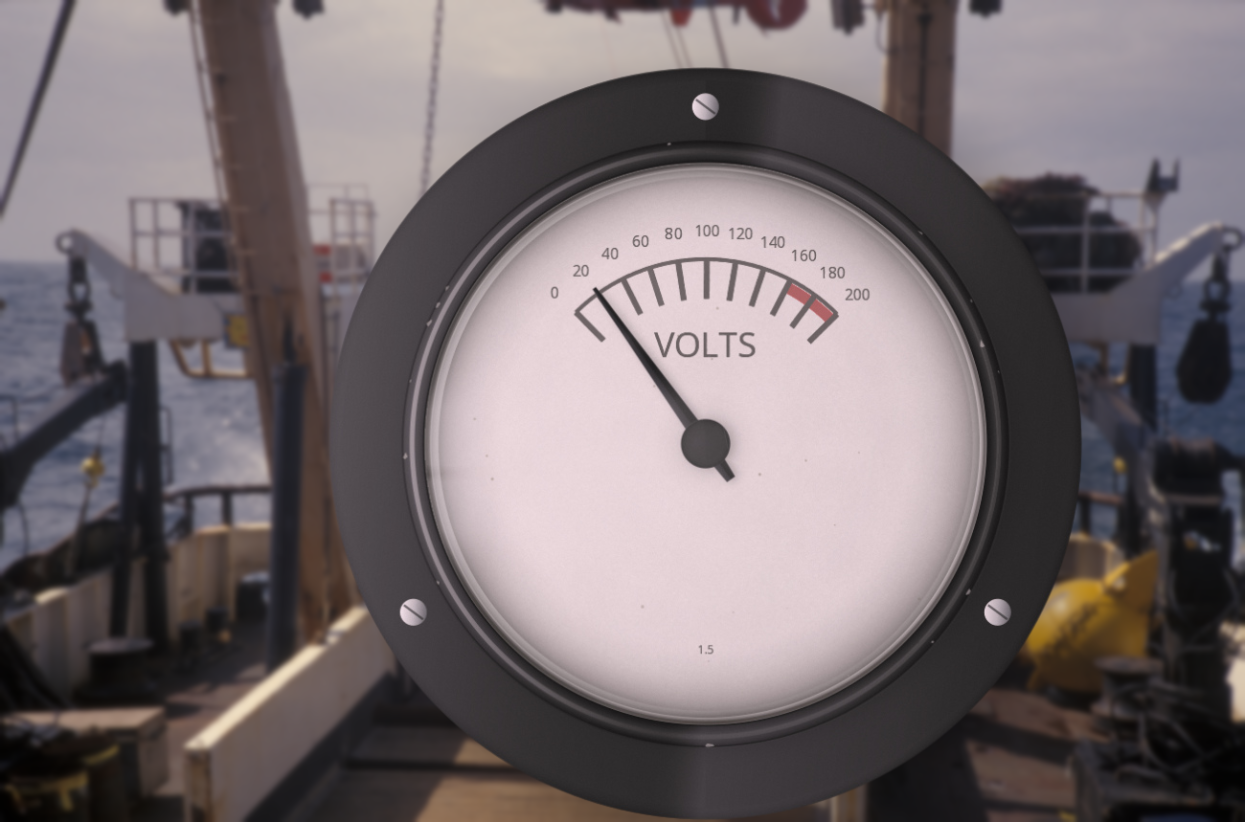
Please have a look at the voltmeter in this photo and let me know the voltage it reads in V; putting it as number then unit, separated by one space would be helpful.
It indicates 20 V
